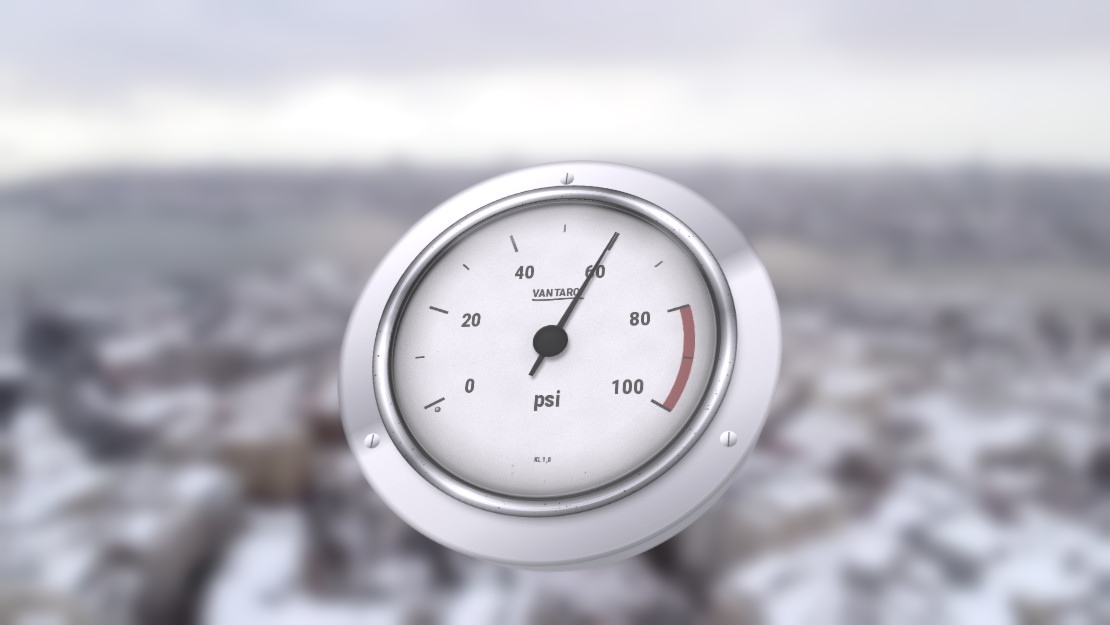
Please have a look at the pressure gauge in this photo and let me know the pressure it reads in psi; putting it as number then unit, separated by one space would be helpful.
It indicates 60 psi
